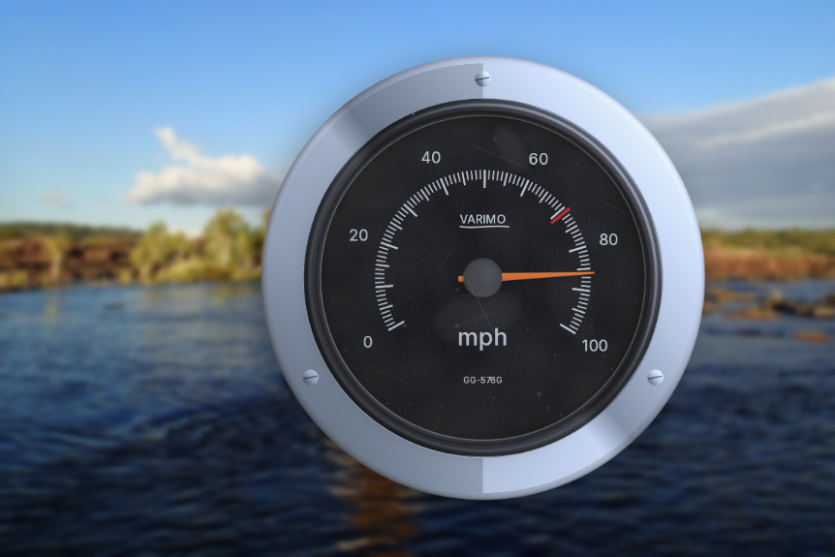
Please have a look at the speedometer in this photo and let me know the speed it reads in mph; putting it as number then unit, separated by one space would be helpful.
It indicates 86 mph
